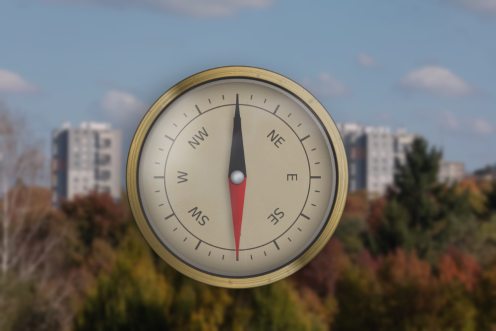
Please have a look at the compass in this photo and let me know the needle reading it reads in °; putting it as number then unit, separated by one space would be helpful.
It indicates 180 °
